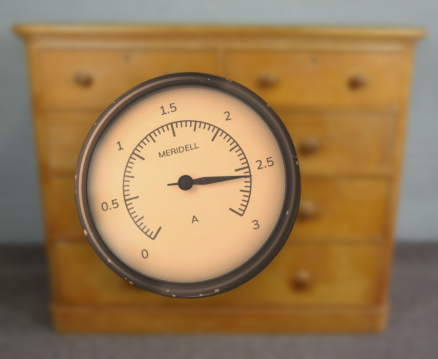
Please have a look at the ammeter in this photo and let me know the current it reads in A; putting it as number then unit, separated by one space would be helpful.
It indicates 2.6 A
